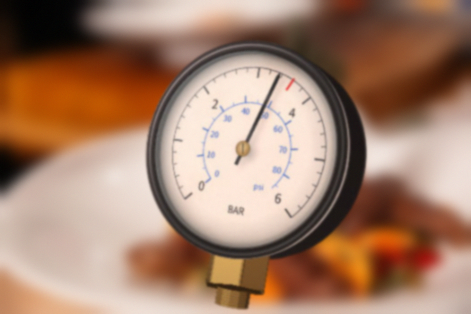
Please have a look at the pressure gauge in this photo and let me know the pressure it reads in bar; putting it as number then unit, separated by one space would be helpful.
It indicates 3.4 bar
